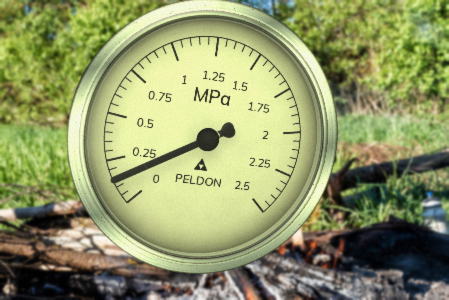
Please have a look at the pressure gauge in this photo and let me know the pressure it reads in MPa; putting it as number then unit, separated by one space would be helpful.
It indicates 0.15 MPa
